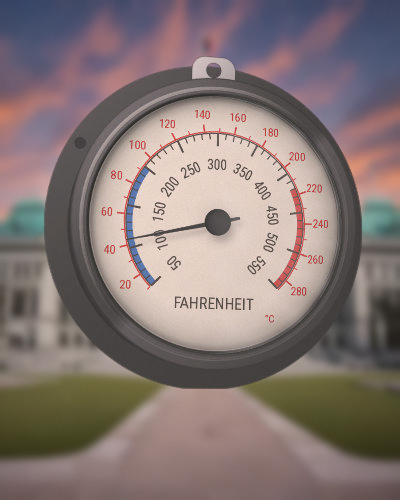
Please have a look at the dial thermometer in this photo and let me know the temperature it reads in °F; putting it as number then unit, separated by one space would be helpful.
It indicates 110 °F
